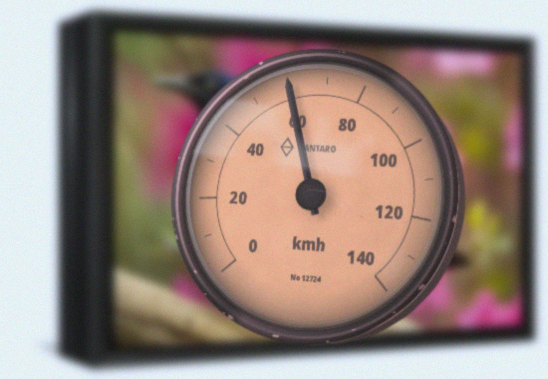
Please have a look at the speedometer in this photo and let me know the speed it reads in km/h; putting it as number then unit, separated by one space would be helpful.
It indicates 60 km/h
